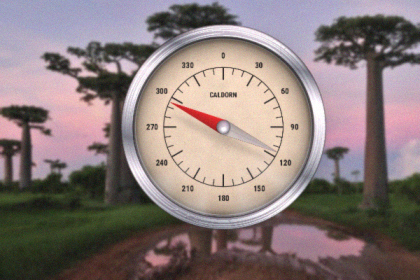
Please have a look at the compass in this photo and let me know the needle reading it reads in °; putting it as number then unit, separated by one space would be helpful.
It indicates 295 °
